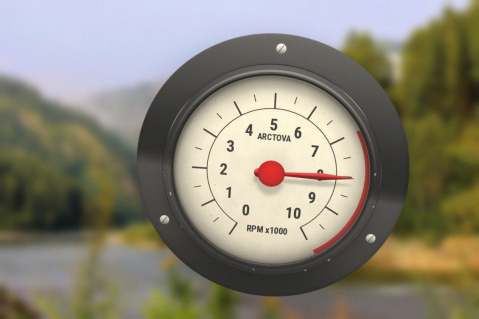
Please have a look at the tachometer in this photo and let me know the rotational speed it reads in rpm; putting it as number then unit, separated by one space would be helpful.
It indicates 8000 rpm
